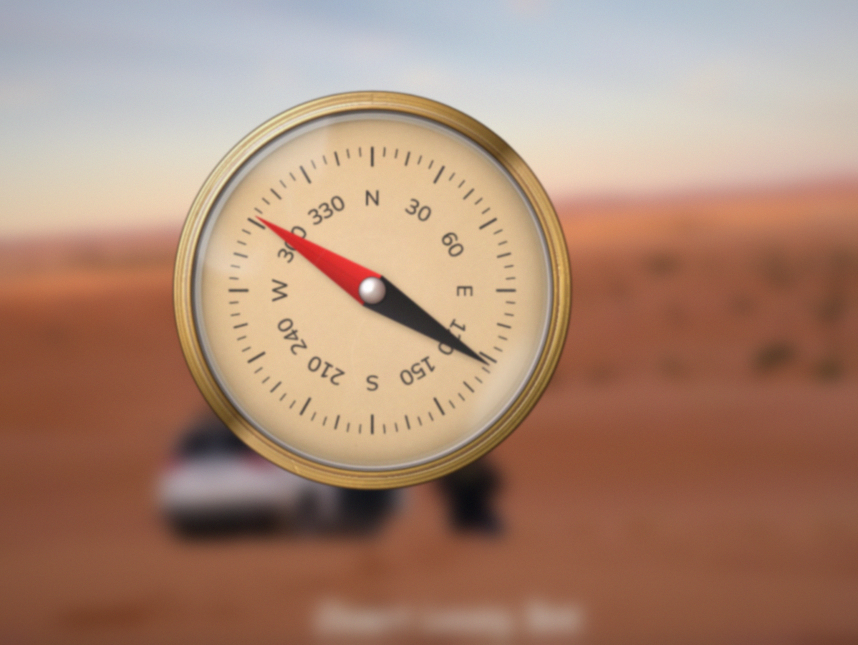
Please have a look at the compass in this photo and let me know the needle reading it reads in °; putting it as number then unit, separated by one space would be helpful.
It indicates 302.5 °
